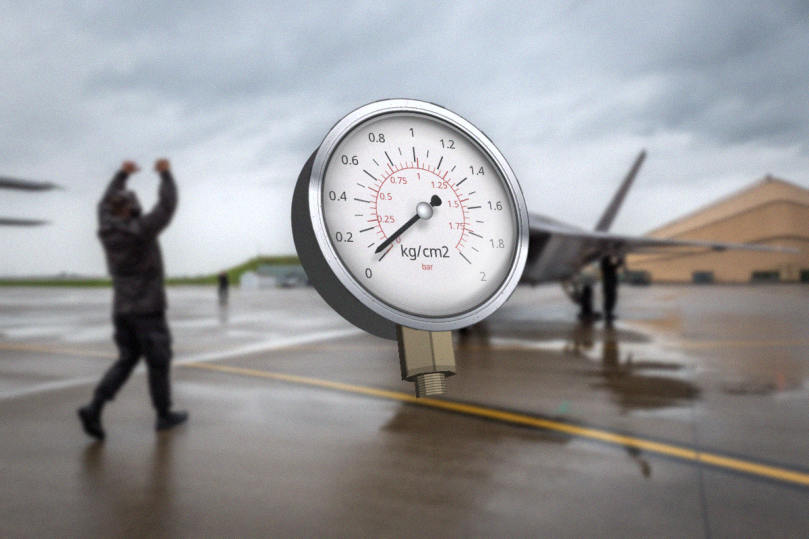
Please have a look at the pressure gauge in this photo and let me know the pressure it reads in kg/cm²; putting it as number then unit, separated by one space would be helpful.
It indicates 0.05 kg/cm²
